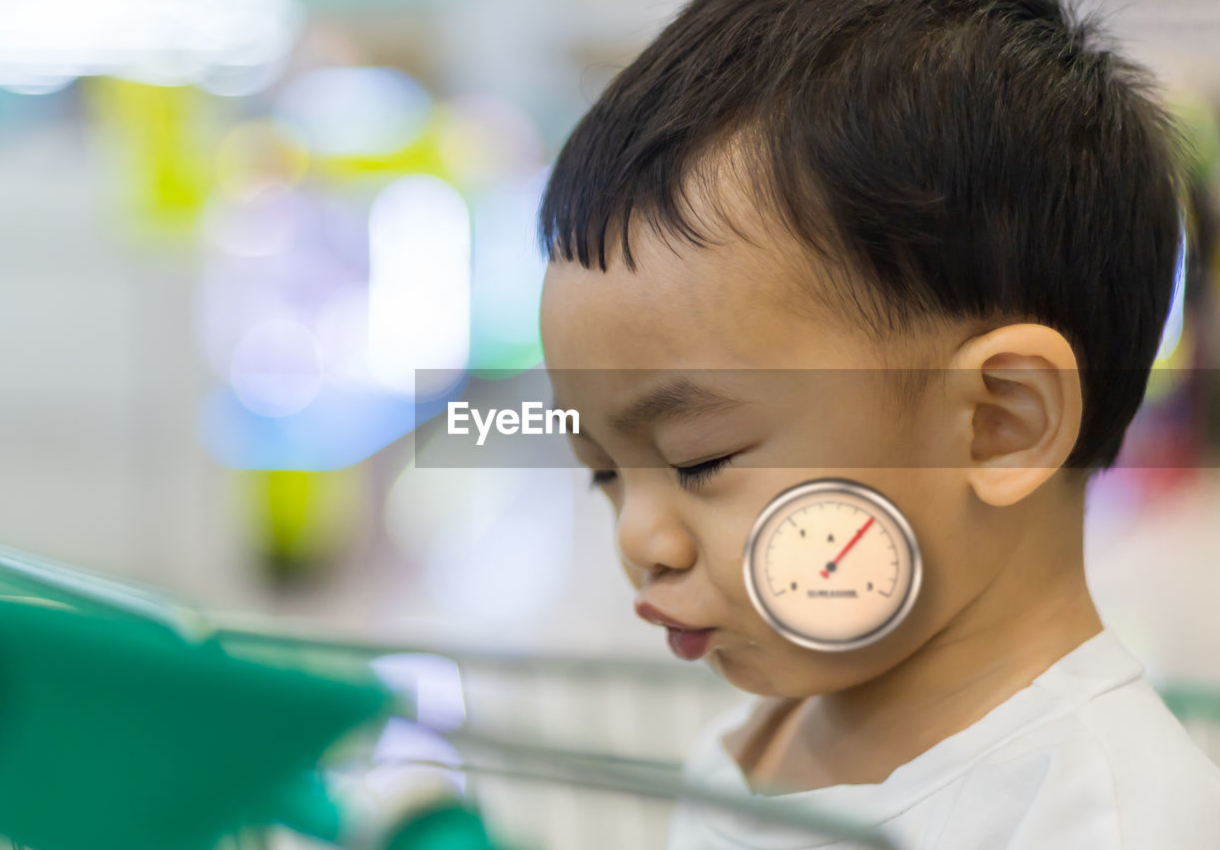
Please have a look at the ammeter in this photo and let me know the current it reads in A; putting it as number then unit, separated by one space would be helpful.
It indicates 2 A
